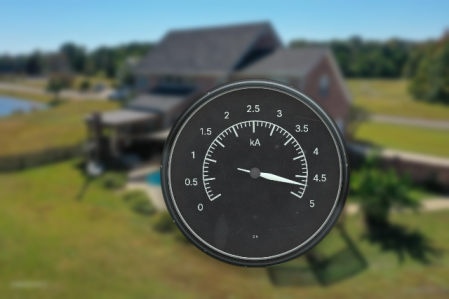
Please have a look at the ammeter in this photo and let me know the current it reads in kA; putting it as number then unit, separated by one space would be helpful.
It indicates 4.7 kA
